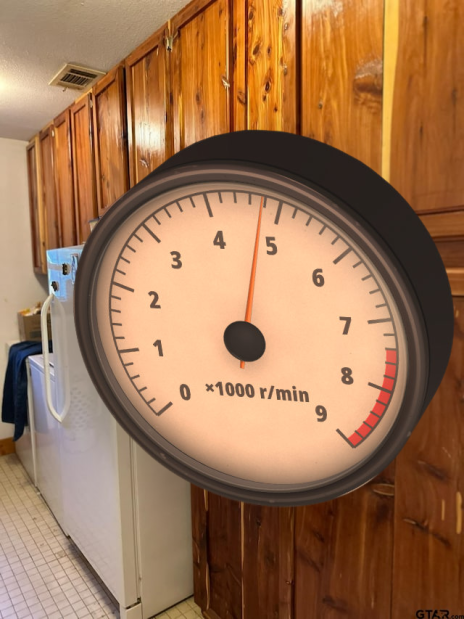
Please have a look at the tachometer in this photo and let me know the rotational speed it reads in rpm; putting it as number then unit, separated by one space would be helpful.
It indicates 4800 rpm
